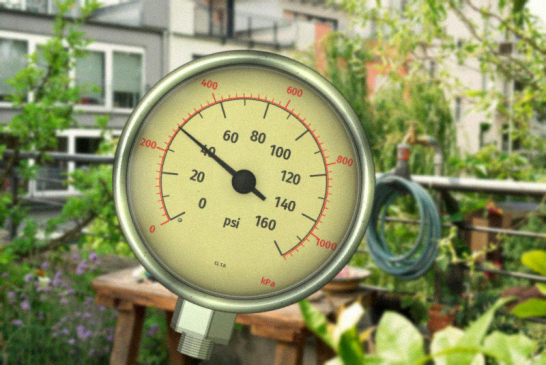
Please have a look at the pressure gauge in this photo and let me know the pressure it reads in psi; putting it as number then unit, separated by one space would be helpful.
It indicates 40 psi
